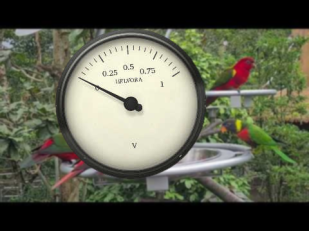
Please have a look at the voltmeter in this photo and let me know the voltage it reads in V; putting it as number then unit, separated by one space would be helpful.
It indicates 0 V
